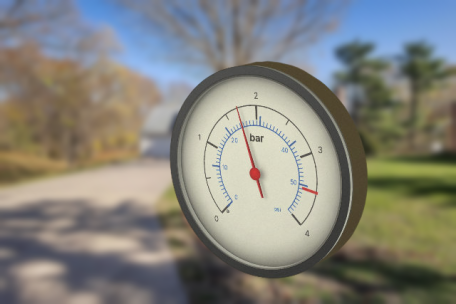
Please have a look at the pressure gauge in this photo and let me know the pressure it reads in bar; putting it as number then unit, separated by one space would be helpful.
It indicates 1.75 bar
